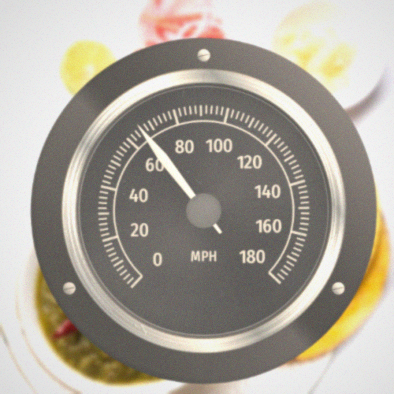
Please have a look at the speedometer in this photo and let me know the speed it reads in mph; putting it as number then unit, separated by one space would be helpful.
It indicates 66 mph
